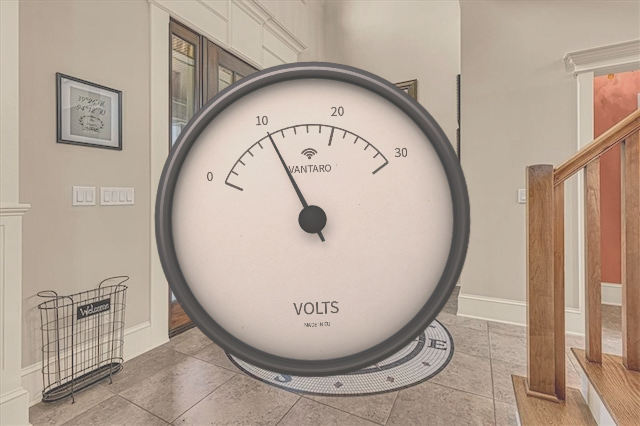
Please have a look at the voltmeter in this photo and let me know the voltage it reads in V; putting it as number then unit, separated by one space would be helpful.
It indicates 10 V
